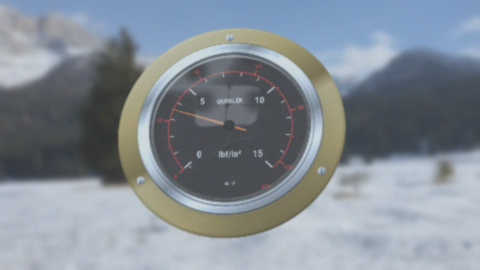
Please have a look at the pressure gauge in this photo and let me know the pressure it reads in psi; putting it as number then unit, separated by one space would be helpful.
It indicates 3.5 psi
